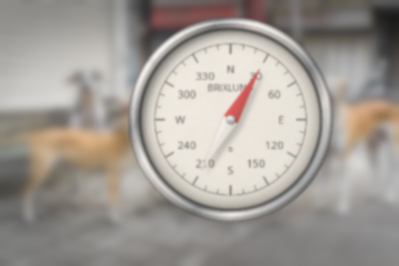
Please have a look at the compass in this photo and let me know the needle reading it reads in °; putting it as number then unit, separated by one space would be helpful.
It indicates 30 °
